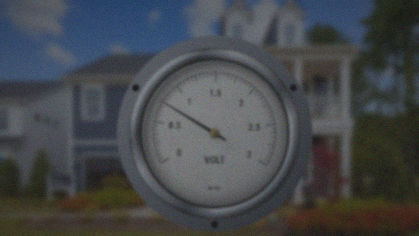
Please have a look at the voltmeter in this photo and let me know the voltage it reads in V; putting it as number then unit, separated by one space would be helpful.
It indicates 0.75 V
